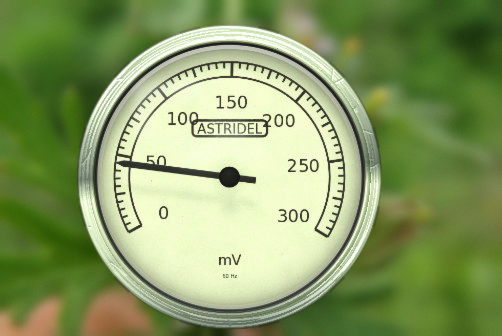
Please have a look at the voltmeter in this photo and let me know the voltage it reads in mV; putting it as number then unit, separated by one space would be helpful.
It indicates 45 mV
